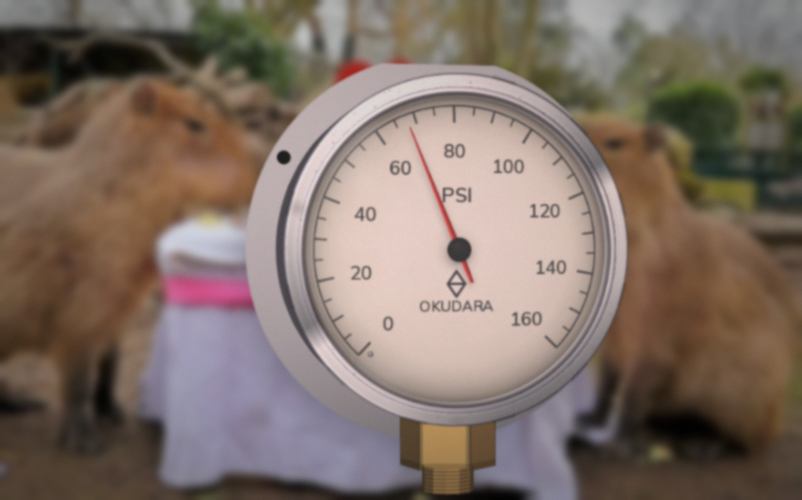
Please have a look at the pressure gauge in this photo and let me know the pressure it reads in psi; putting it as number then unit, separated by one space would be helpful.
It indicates 67.5 psi
